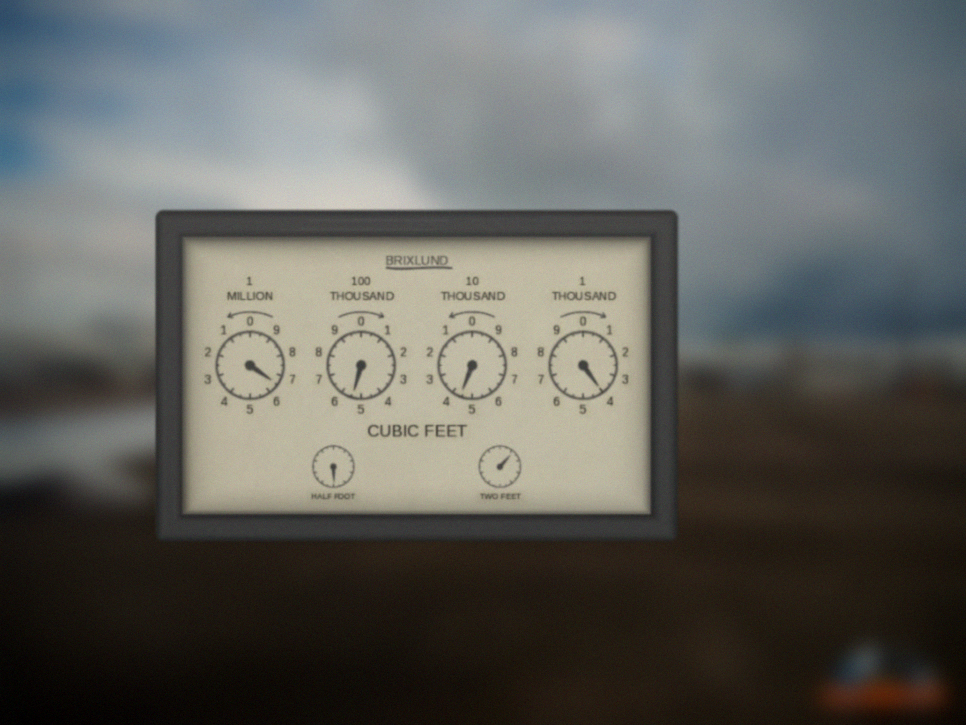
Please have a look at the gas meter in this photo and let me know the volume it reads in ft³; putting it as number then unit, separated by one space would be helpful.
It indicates 654400 ft³
